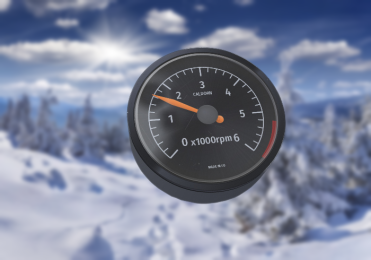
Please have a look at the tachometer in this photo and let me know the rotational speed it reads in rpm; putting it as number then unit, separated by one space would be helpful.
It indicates 1600 rpm
